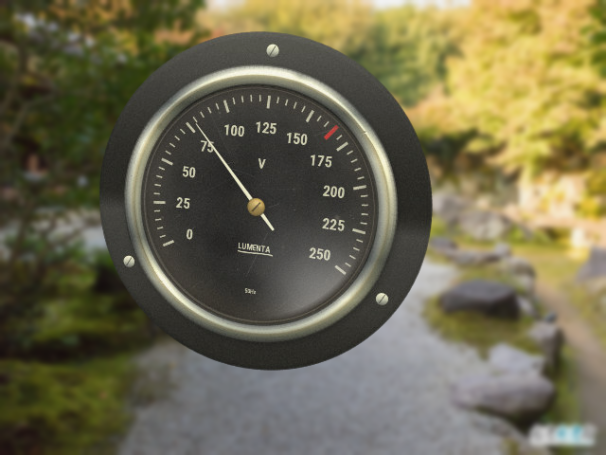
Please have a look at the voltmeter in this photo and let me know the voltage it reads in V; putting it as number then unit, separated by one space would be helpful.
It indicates 80 V
